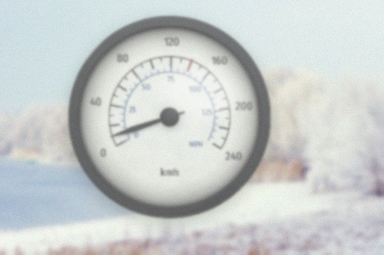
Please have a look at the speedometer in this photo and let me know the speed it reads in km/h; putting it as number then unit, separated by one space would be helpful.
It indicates 10 km/h
